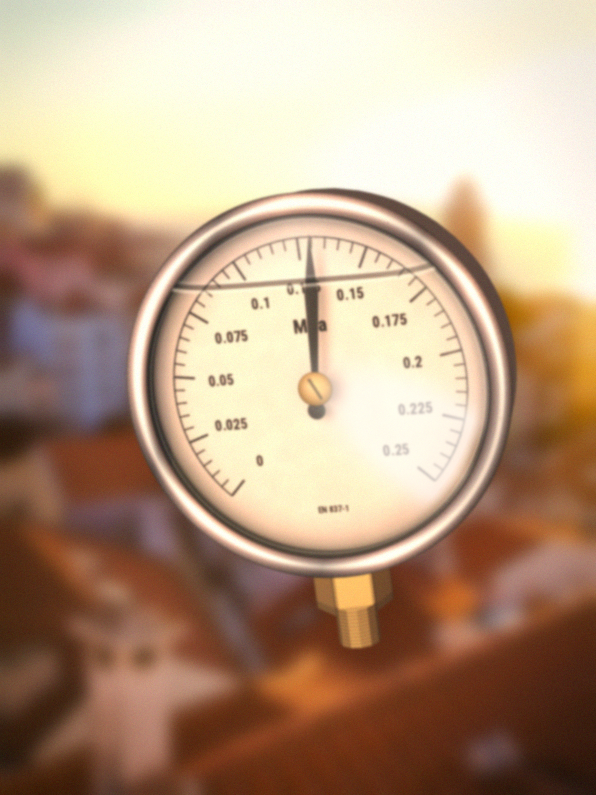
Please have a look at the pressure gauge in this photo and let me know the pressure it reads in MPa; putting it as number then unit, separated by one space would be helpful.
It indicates 0.13 MPa
